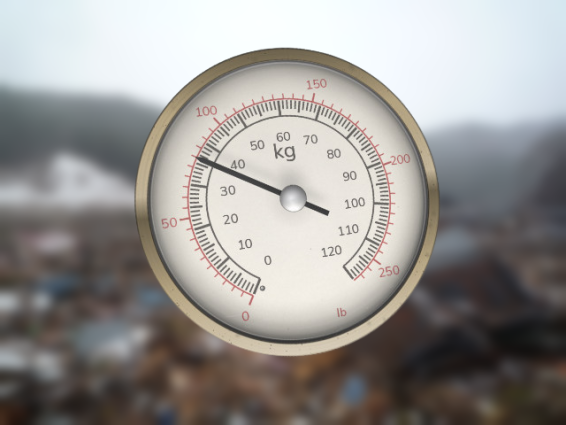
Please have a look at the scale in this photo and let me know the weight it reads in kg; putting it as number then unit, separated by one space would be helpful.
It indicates 36 kg
